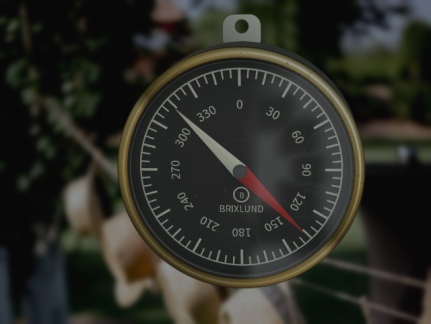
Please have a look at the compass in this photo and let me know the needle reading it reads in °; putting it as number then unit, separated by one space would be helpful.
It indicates 135 °
